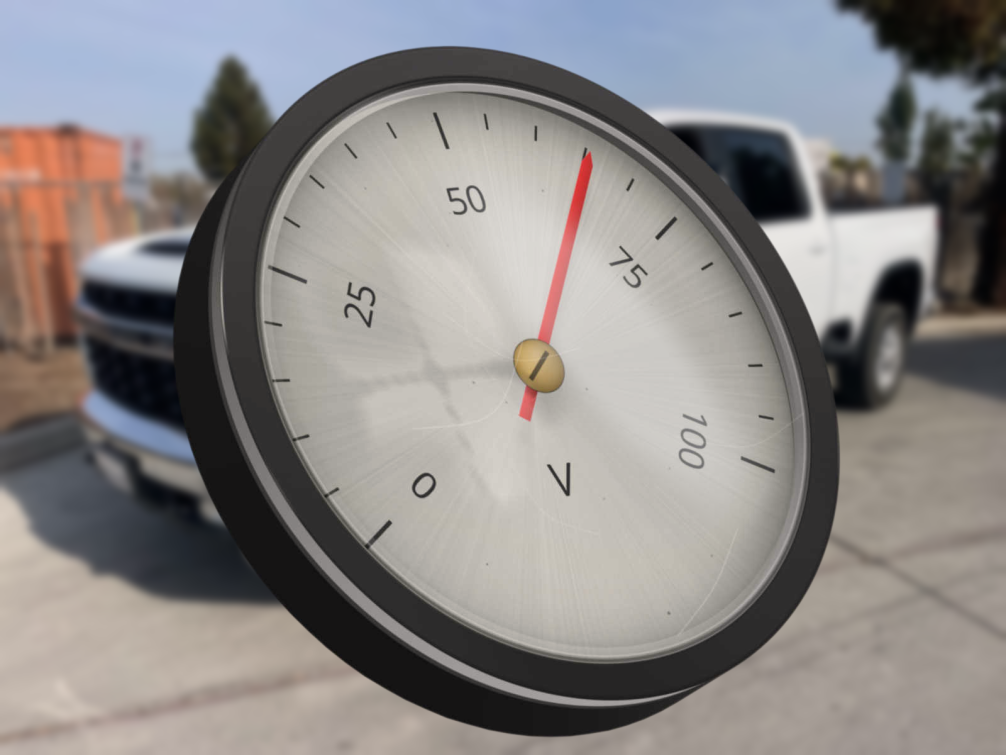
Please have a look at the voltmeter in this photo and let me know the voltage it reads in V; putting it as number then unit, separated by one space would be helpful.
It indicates 65 V
